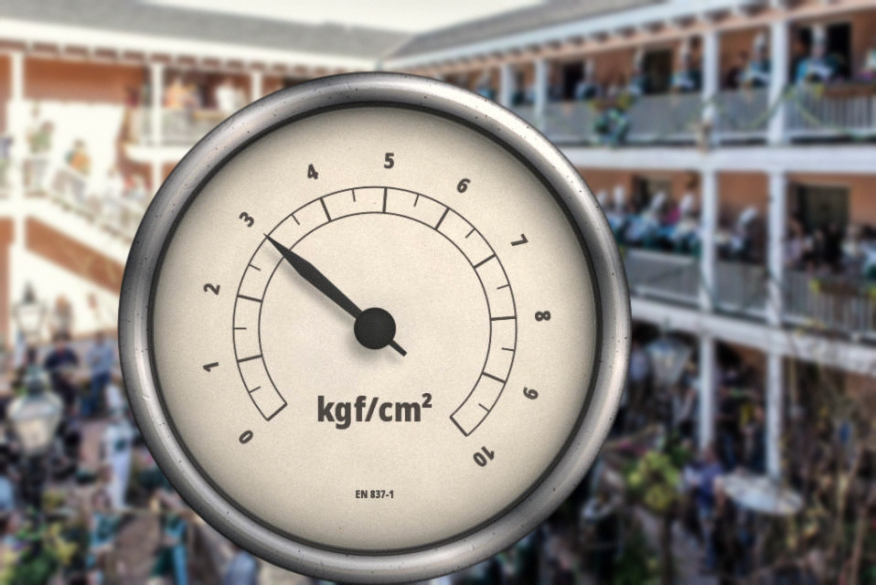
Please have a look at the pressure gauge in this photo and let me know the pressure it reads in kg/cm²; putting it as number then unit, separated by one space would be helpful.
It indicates 3 kg/cm²
